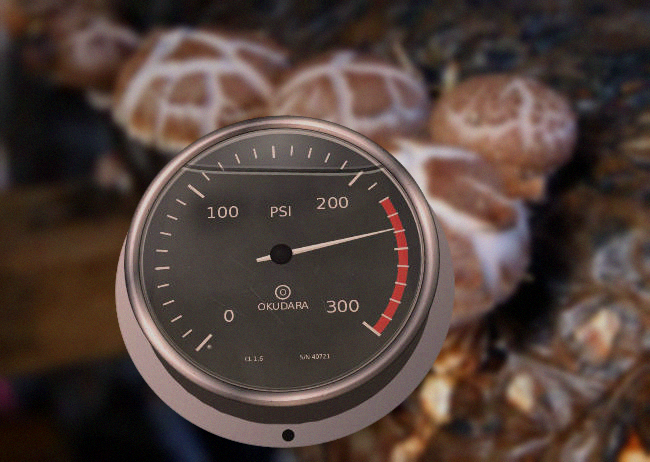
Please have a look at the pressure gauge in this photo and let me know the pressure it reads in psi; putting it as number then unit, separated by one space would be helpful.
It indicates 240 psi
